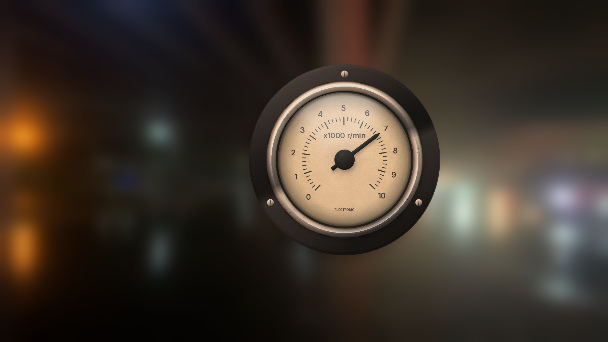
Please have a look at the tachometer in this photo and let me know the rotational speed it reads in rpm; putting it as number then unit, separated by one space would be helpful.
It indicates 7000 rpm
